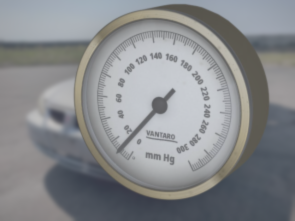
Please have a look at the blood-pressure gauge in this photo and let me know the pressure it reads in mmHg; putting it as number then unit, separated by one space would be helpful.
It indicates 10 mmHg
